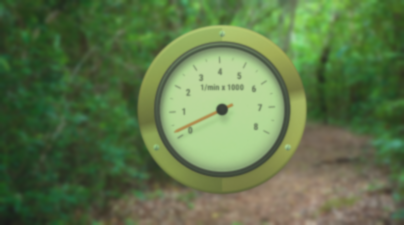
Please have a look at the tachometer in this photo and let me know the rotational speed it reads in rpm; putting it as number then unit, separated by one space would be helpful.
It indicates 250 rpm
